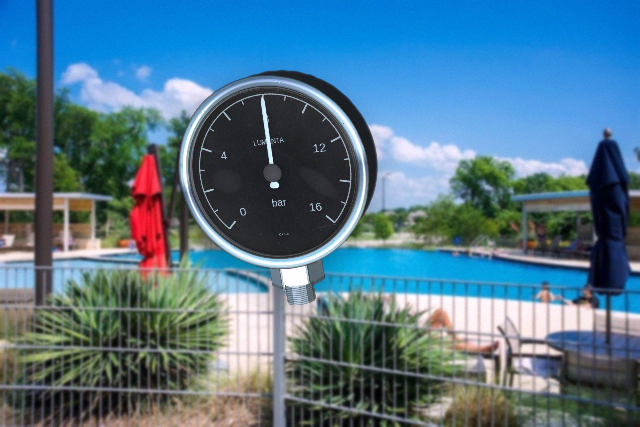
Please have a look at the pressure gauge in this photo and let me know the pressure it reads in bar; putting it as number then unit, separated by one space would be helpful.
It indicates 8 bar
